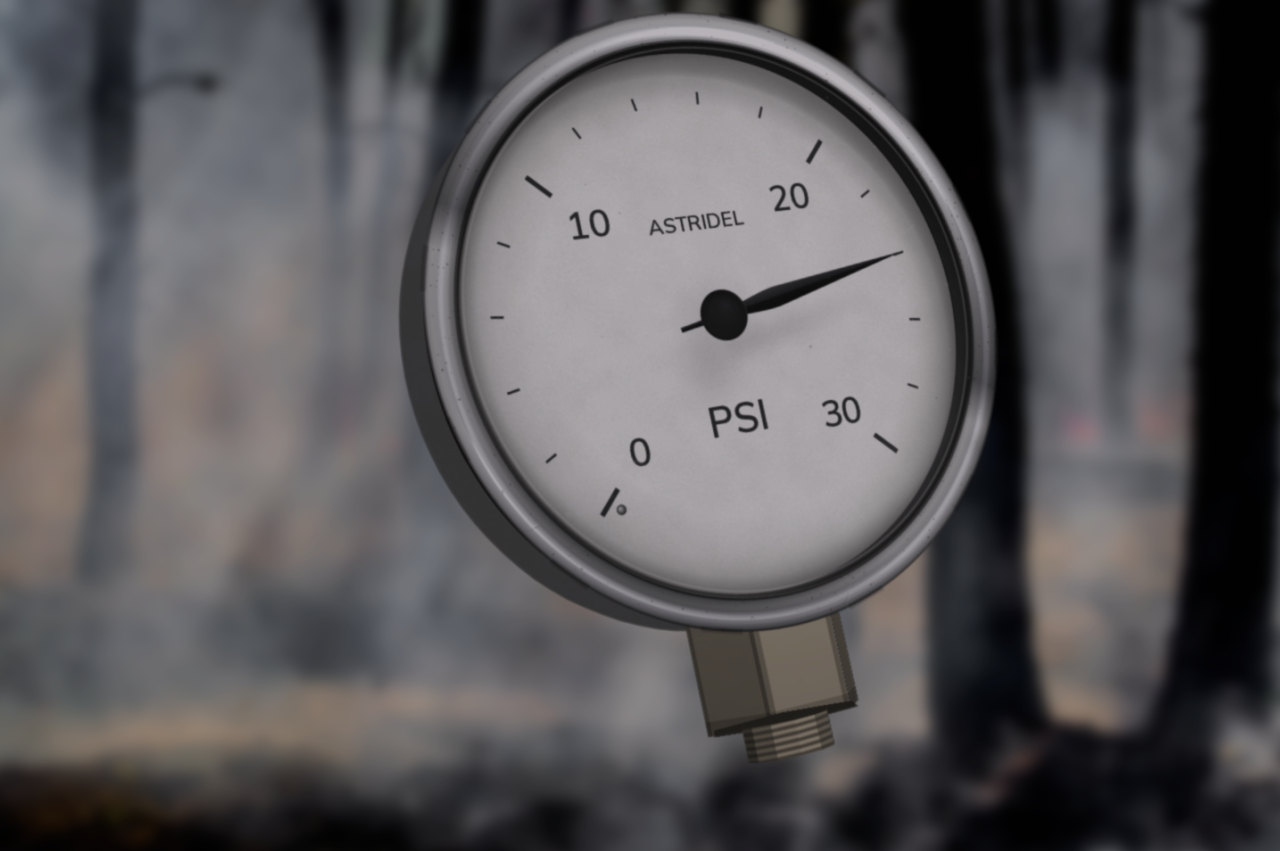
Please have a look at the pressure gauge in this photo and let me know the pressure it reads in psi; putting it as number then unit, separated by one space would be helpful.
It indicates 24 psi
